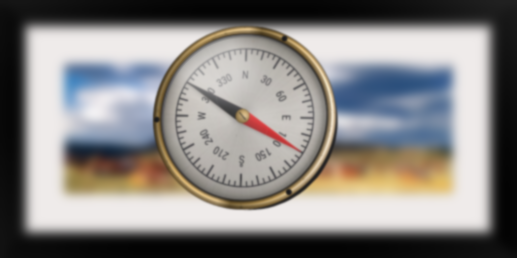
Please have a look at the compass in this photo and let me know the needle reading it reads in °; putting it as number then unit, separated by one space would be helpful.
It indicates 120 °
